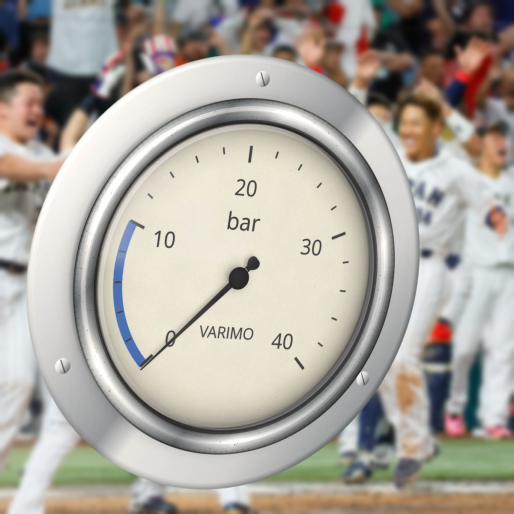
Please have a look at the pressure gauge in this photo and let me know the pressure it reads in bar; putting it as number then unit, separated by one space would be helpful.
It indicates 0 bar
